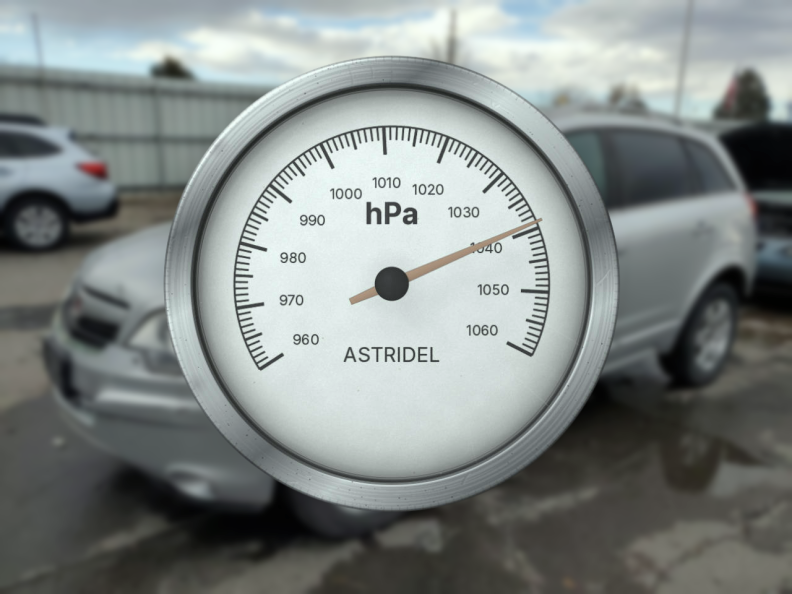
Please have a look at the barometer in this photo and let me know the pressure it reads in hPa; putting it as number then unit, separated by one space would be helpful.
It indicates 1039 hPa
